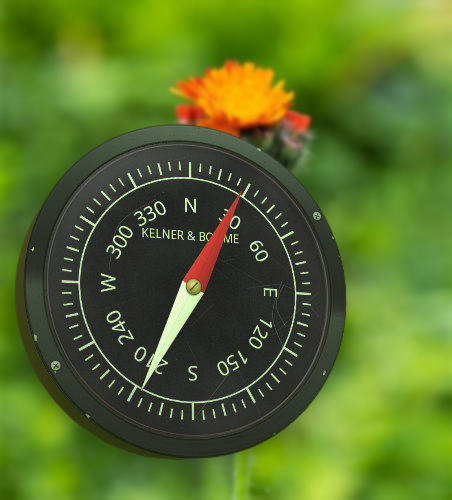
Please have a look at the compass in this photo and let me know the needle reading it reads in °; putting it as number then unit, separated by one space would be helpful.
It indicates 27.5 °
